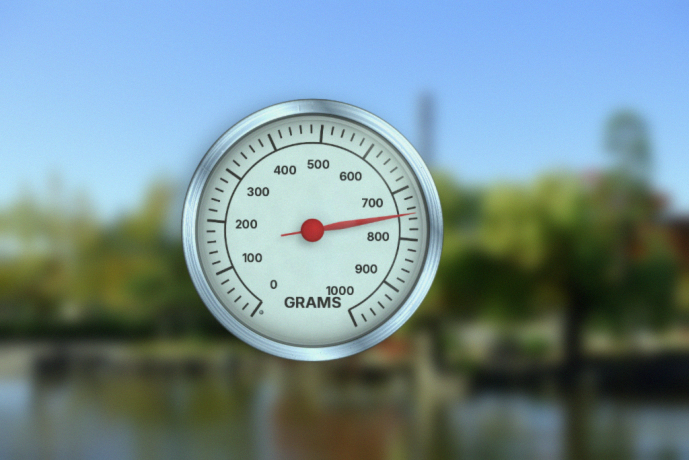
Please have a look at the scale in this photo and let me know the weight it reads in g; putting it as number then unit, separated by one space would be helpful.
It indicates 750 g
